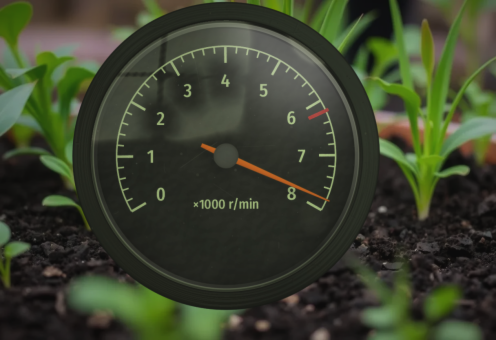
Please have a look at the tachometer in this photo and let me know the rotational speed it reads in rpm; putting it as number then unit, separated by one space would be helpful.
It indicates 7800 rpm
